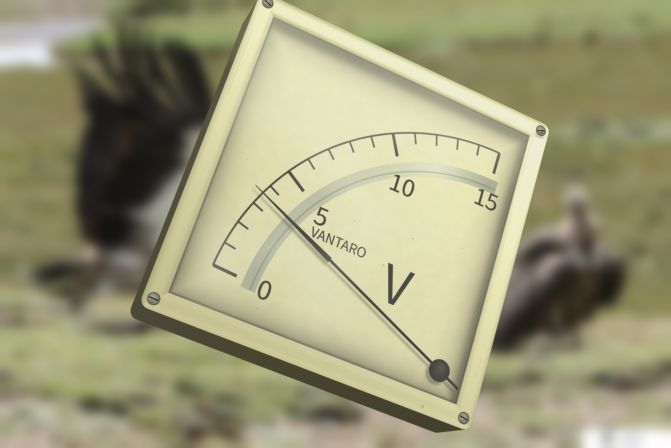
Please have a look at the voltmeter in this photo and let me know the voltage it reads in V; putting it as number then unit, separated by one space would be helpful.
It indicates 3.5 V
